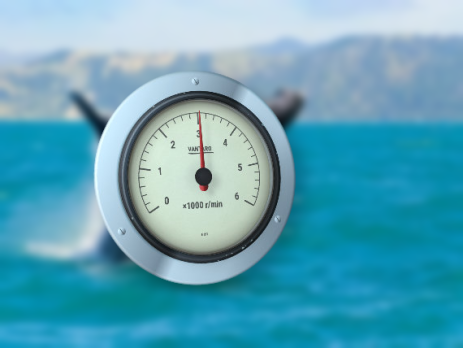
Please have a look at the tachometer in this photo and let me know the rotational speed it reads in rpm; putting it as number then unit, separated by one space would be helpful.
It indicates 3000 rpm
